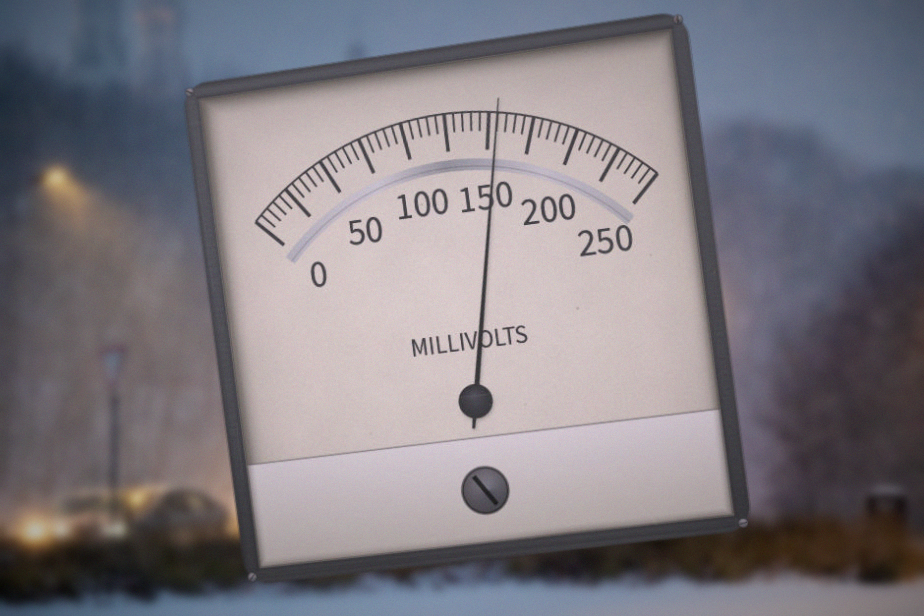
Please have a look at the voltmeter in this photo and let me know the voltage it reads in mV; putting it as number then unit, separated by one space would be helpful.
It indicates 155 mV
